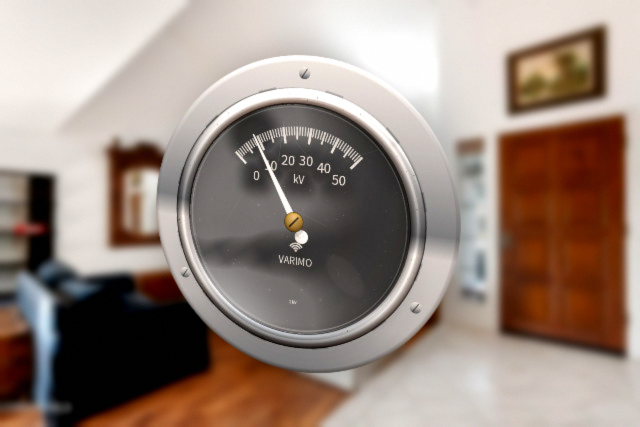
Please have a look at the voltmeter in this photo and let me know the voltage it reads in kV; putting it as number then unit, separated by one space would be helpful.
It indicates 10 kV
